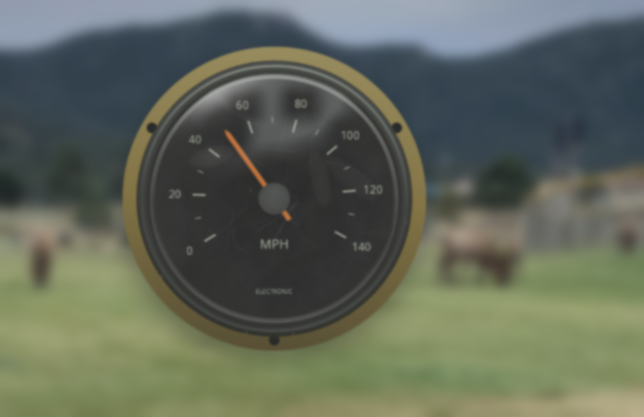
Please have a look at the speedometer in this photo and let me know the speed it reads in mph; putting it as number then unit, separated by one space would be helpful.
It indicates 50 mph
